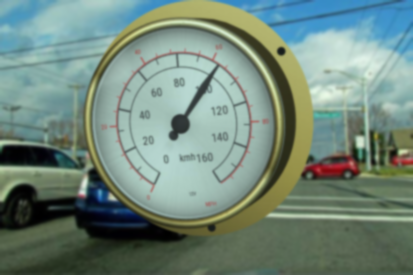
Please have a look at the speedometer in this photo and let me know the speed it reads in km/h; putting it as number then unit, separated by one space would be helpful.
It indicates 100 km/h
